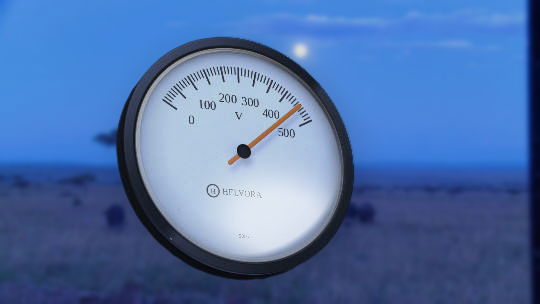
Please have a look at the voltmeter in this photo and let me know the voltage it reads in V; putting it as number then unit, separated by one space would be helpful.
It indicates 450 V
